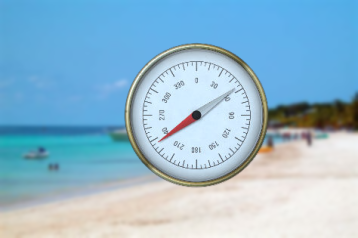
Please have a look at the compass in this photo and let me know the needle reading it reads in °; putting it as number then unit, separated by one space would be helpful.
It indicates 235 °
